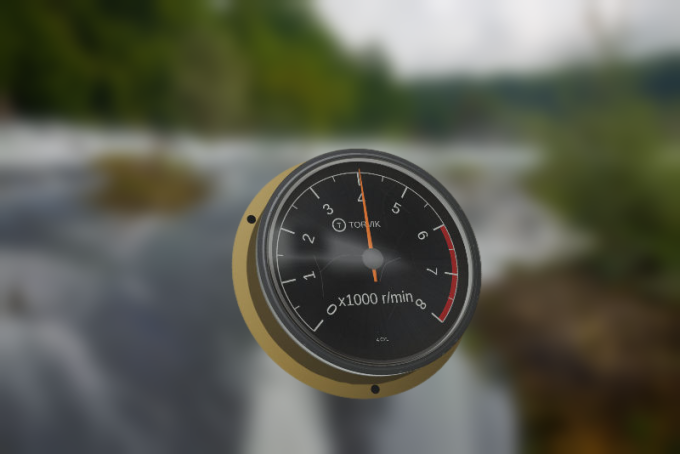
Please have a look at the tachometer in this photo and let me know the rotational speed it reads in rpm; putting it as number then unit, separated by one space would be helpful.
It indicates 4000 rpm
